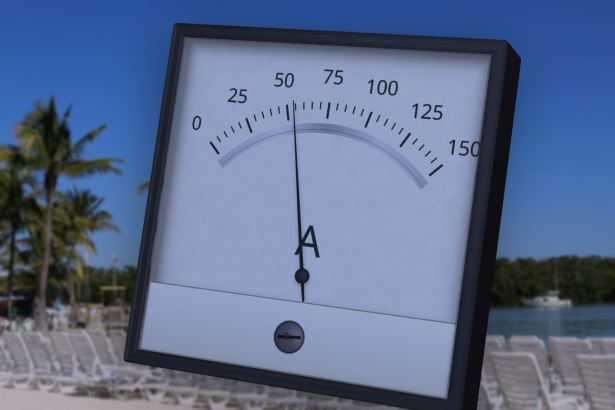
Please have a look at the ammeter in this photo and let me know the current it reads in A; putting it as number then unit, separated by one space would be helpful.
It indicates 55 A
